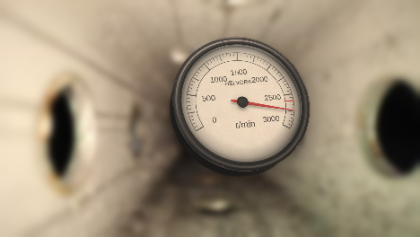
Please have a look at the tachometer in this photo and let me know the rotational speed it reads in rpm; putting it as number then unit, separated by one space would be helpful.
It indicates 2750 rpm
